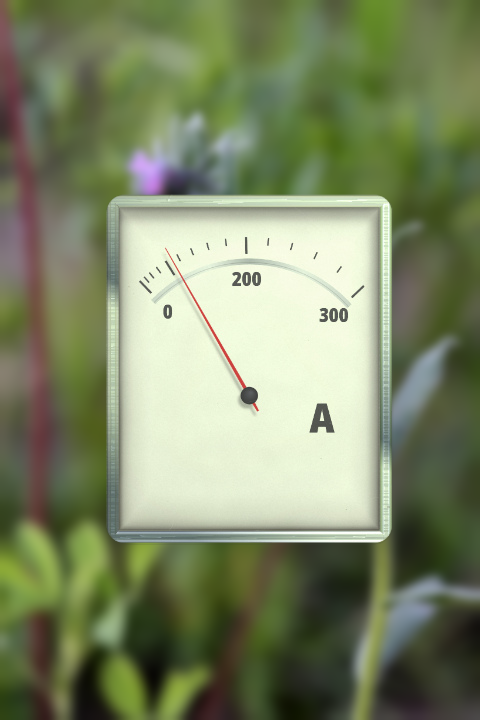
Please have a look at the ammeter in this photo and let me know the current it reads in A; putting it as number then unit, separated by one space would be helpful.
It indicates 110 A
